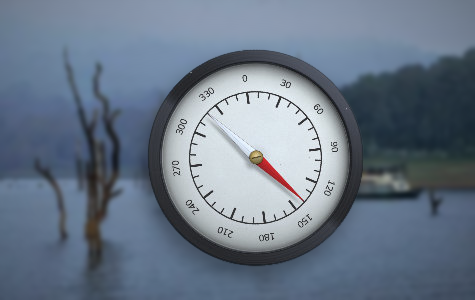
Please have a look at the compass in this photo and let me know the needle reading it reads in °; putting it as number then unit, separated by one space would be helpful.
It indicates 140 °
